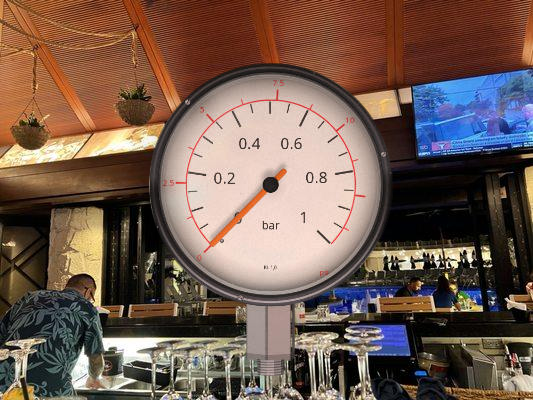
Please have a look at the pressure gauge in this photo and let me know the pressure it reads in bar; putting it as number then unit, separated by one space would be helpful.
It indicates 0 bar
